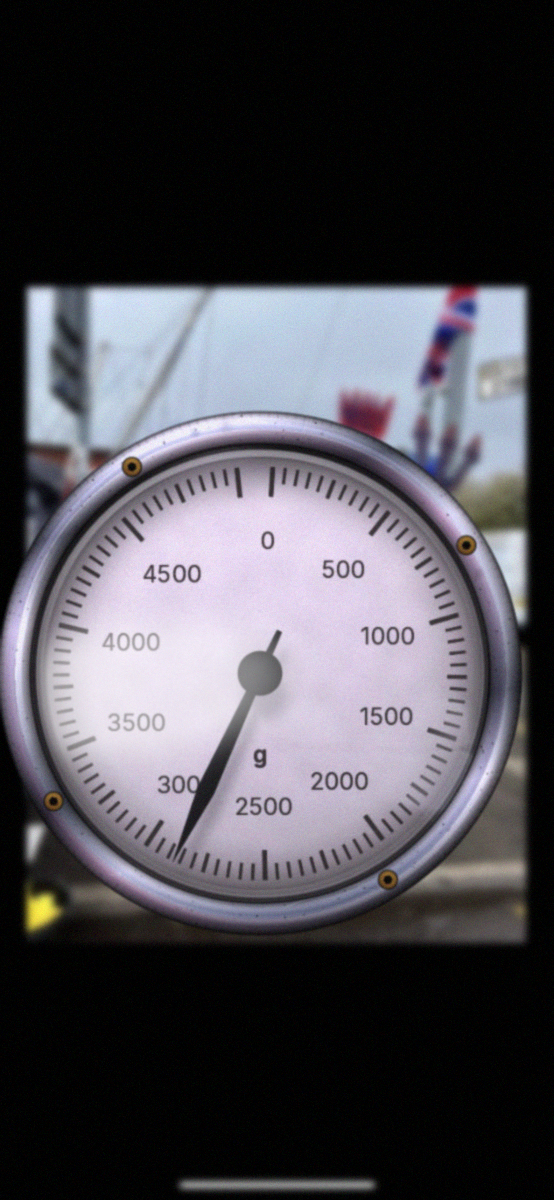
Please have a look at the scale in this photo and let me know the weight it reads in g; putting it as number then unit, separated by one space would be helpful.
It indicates 2875 g
